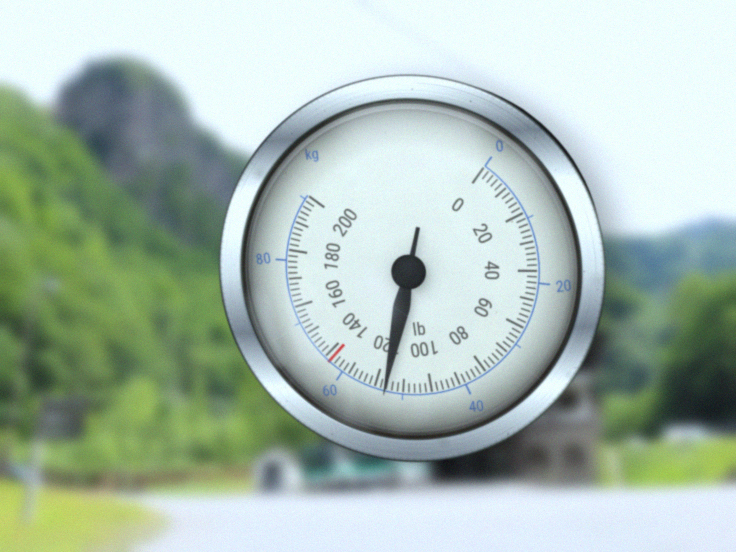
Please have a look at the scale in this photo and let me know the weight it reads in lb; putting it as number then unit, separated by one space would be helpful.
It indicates 116 lb
